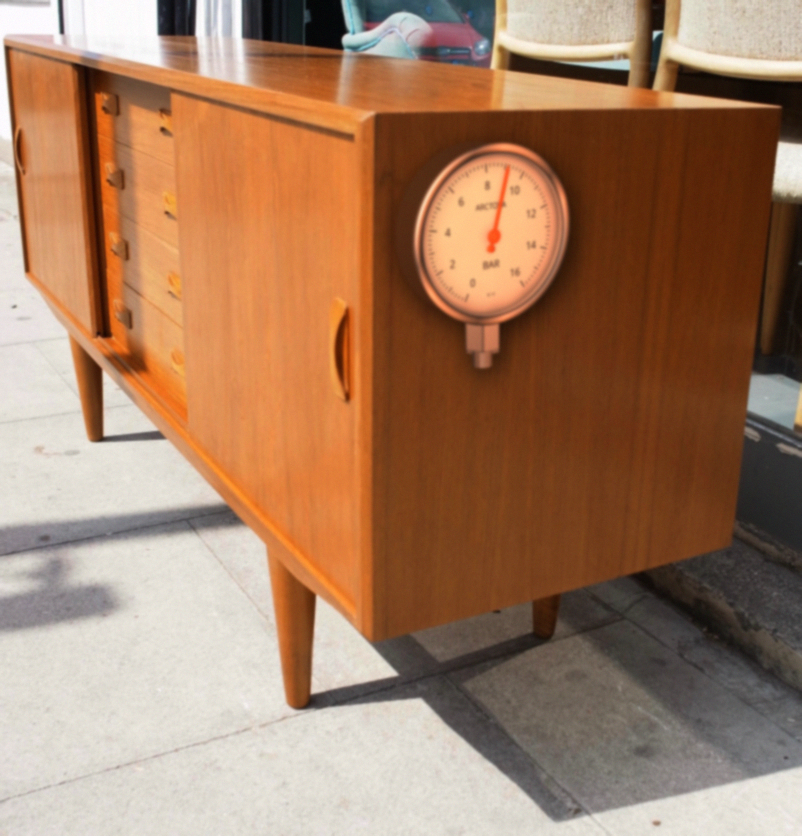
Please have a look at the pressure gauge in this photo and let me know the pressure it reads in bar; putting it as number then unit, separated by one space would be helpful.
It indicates 9 bar
